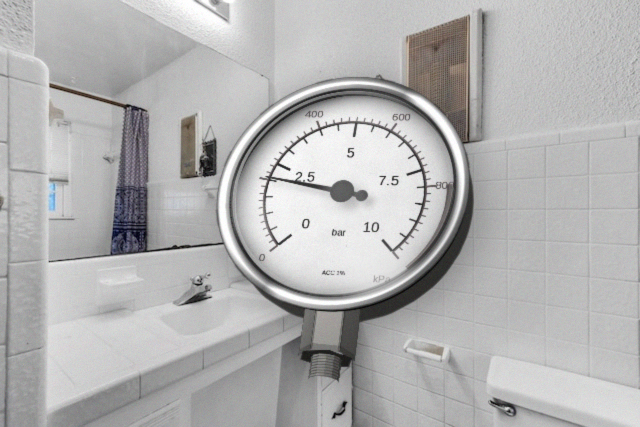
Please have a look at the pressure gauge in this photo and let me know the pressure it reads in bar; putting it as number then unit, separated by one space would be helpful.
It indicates 2 bar
